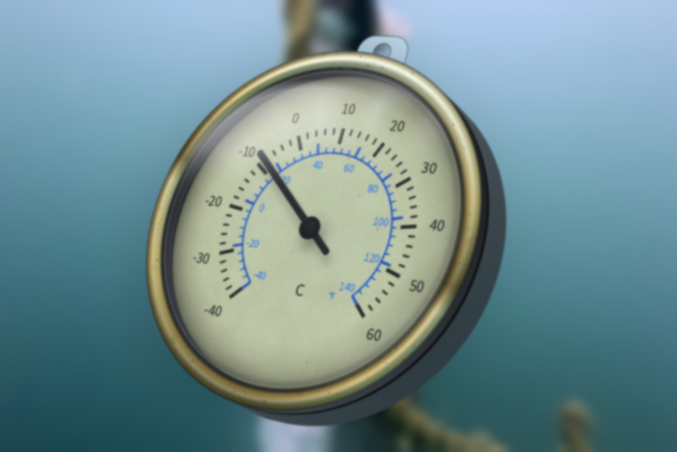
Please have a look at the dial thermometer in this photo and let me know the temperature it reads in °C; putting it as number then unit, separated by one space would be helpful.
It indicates -8 °C
